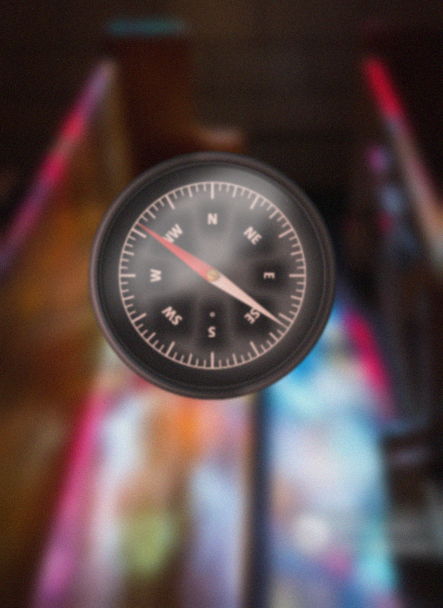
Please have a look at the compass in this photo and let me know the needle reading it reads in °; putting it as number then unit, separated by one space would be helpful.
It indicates 305 °
